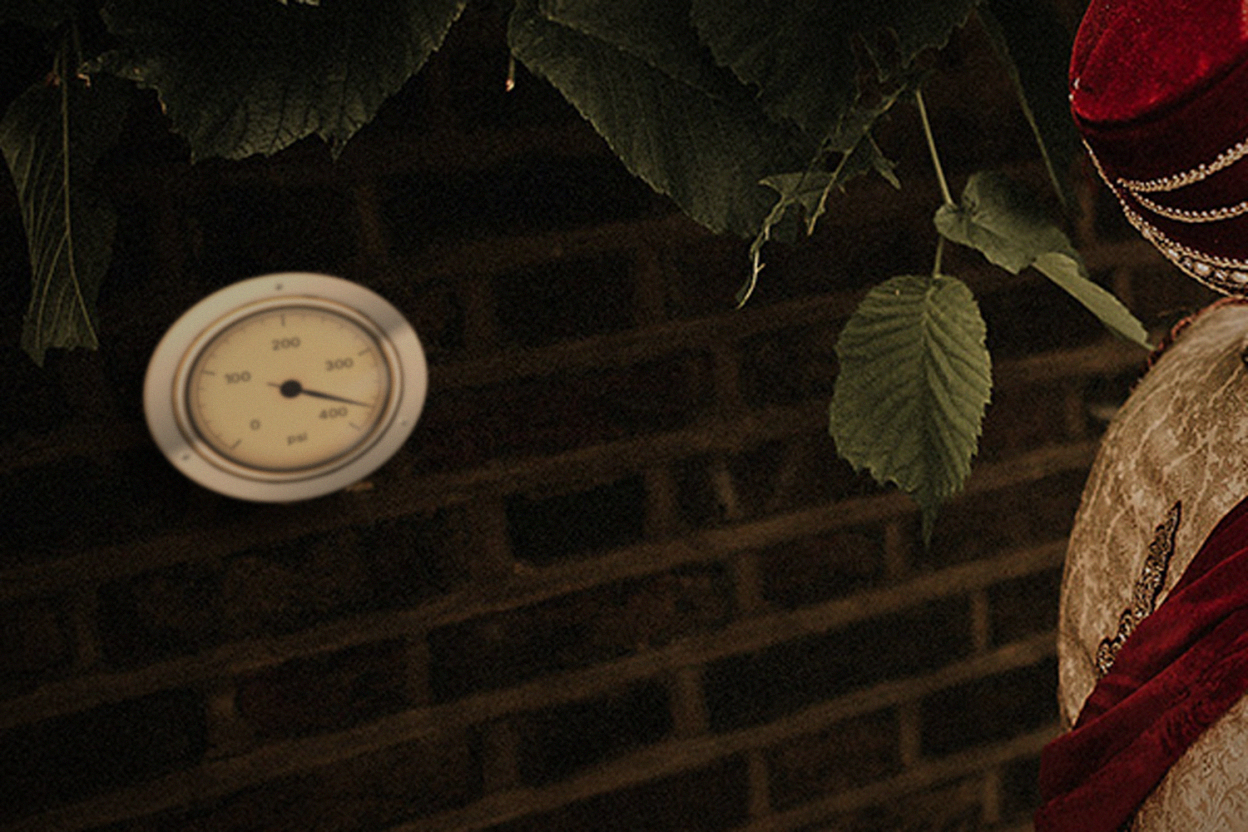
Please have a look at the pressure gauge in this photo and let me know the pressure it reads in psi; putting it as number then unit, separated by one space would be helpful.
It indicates 370 psi
